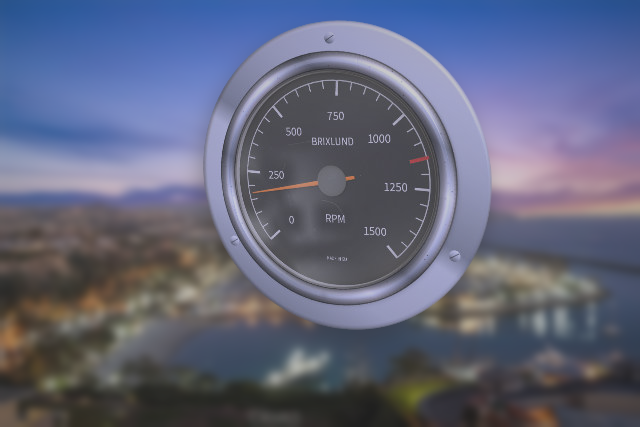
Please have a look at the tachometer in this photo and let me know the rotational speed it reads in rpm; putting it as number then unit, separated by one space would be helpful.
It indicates 175 rpm
